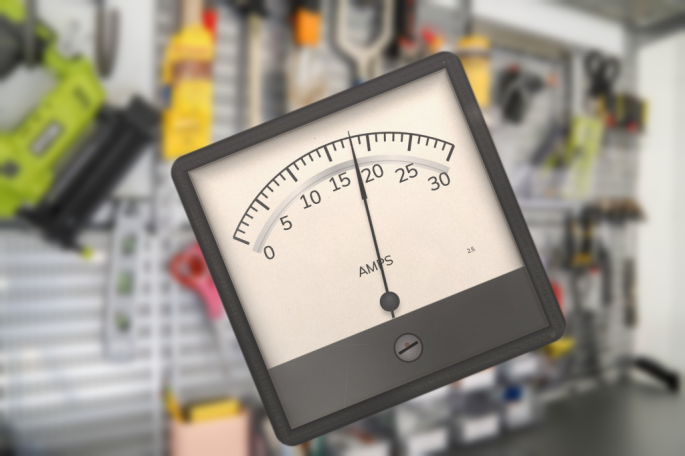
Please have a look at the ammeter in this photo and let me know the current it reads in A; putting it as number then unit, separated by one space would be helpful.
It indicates 18 A
